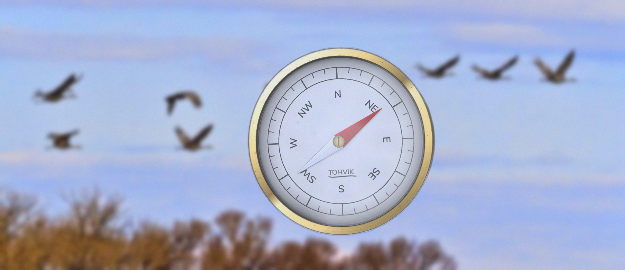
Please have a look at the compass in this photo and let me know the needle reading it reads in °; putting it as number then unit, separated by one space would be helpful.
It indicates 55 °
